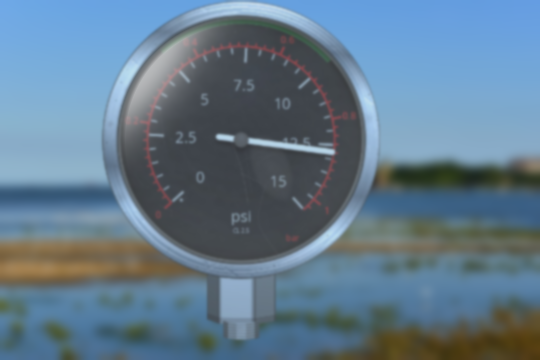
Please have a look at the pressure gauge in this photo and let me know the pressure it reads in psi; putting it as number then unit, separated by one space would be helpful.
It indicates 12.75 psi
